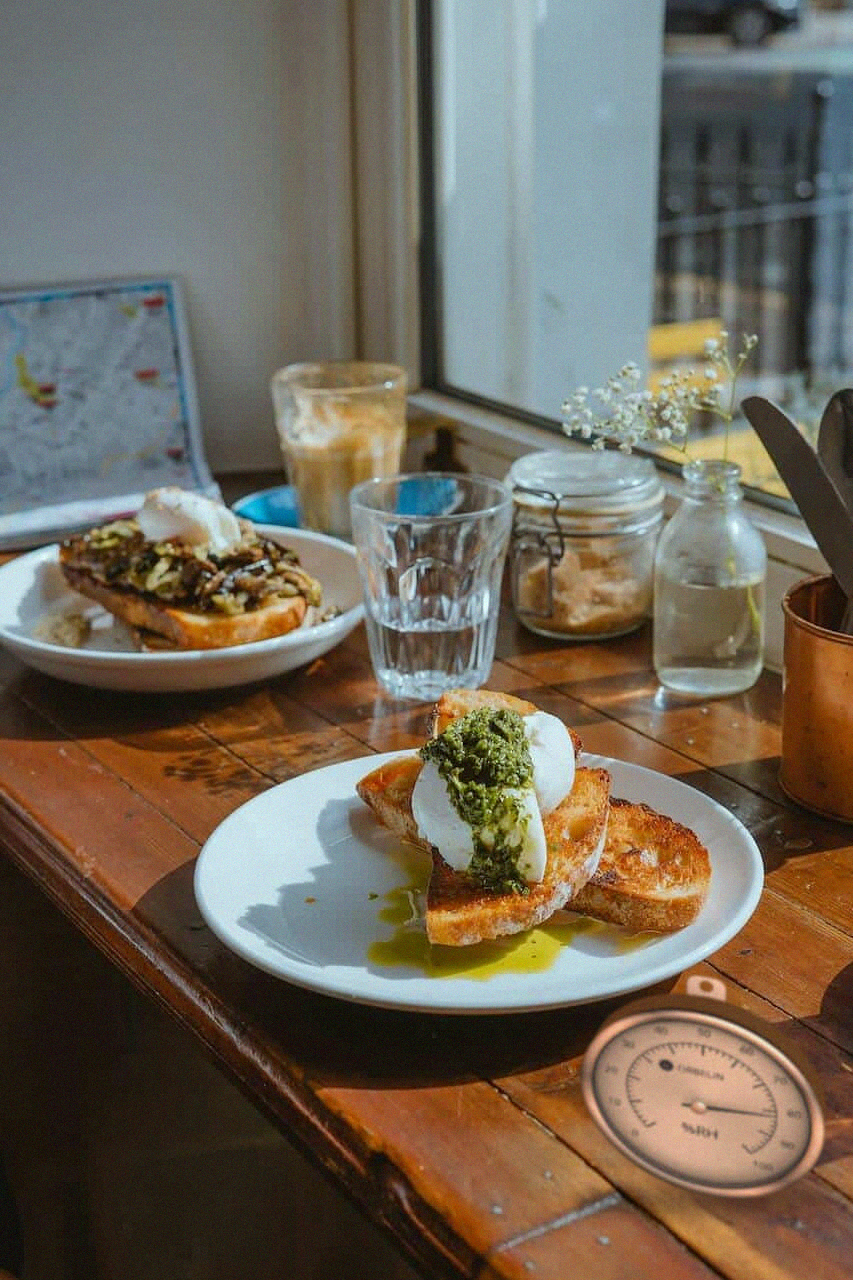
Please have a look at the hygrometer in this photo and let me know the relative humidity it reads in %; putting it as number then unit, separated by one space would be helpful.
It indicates 80 %
